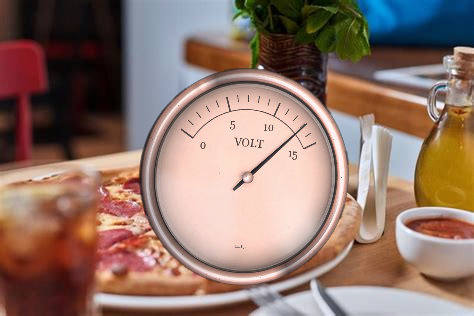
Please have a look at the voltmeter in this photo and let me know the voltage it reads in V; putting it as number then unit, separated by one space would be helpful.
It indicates 13 V
